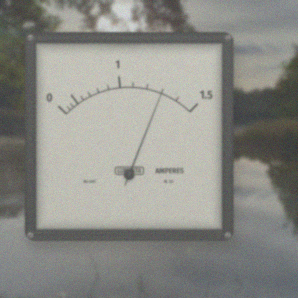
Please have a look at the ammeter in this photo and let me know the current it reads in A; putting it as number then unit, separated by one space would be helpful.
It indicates 1.3 A
